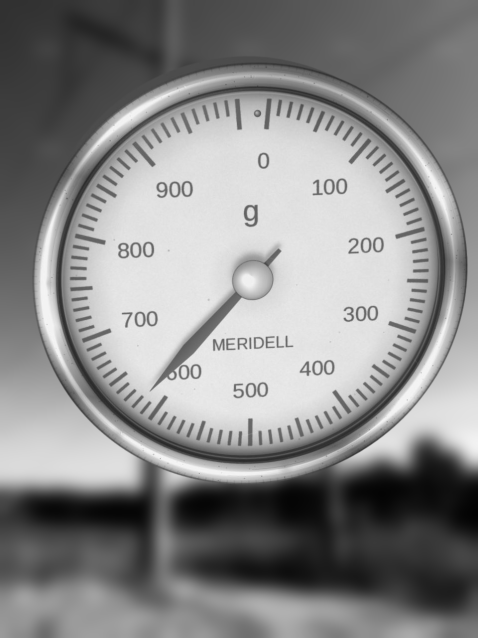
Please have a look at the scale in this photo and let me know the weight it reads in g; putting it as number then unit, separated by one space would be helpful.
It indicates 620 g
